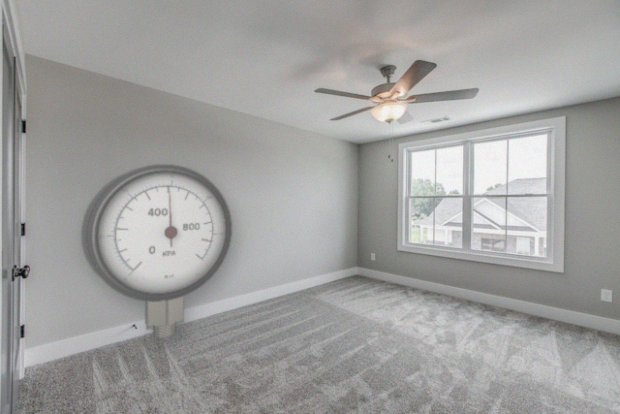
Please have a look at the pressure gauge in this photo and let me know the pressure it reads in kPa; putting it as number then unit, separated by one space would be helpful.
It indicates 500 kPa
